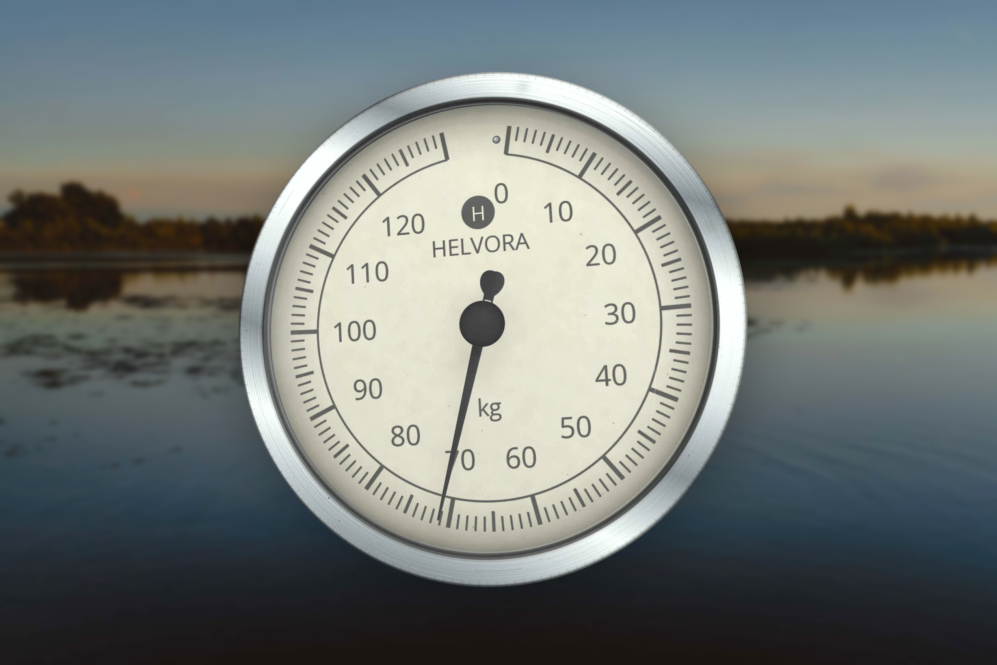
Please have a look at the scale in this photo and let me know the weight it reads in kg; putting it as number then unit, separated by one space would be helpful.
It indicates 71 kg
